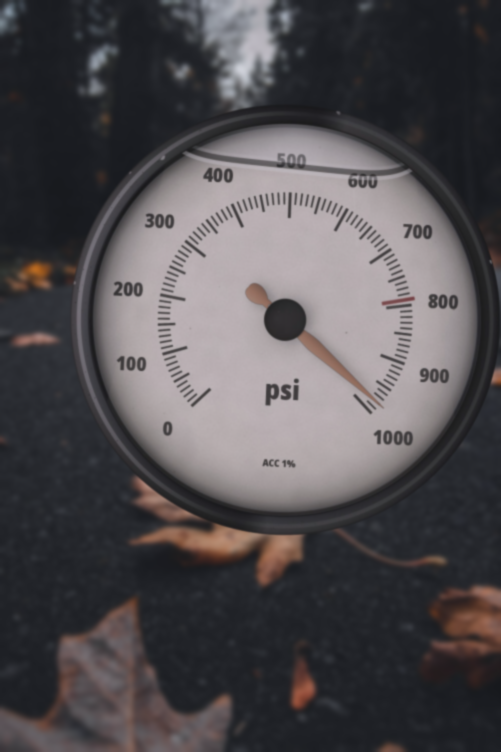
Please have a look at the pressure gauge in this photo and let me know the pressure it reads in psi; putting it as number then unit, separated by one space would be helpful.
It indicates 980 psi
